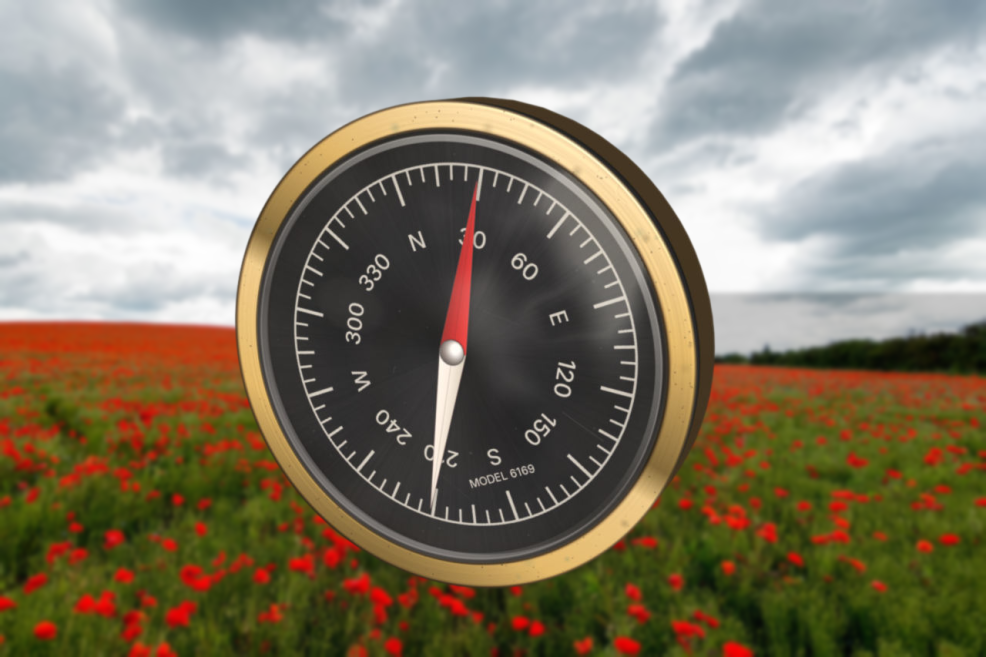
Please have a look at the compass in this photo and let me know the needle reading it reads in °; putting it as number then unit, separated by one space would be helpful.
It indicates 30 °
